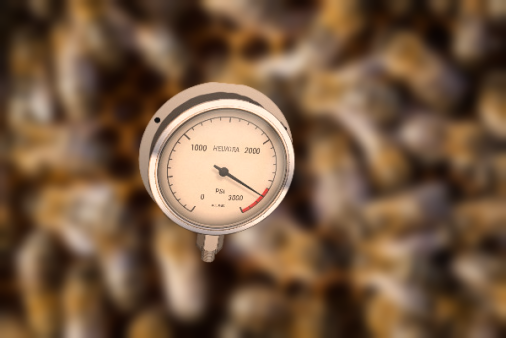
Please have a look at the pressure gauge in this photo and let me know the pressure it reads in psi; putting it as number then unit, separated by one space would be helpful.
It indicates 2700 psi
